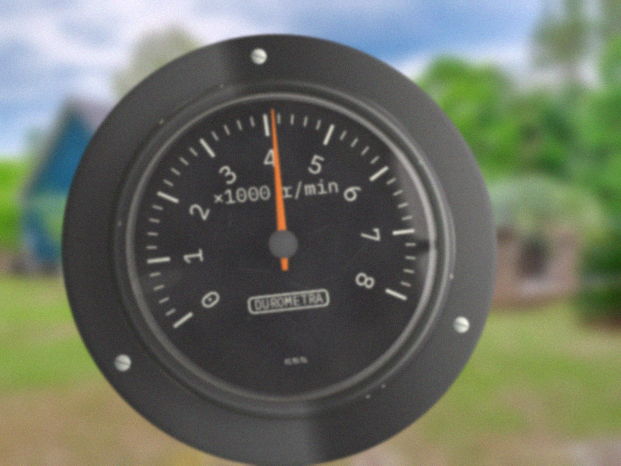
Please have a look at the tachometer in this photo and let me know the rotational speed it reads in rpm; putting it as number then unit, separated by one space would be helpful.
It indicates 4100 rpm
